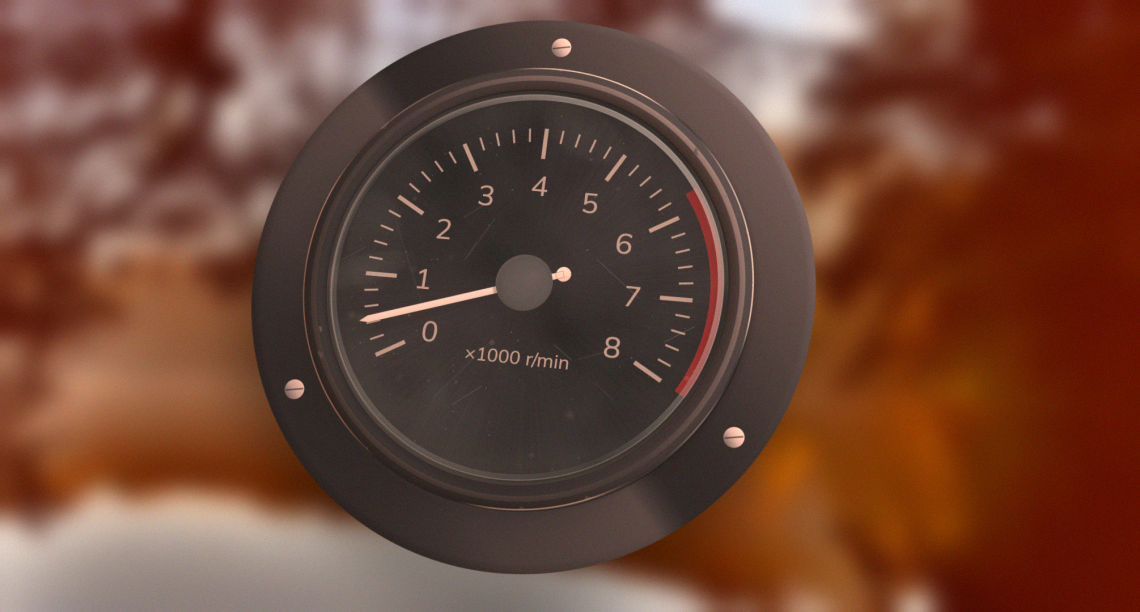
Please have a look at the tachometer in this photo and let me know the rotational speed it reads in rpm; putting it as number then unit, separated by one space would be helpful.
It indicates 400 rpm
